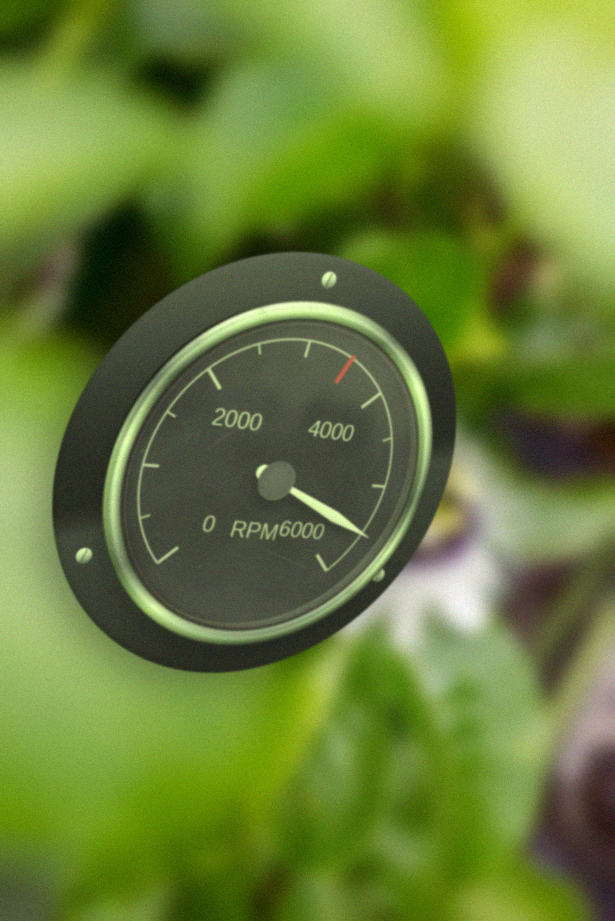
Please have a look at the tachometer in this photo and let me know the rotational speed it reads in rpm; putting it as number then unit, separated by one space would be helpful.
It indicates 5500 rpm
